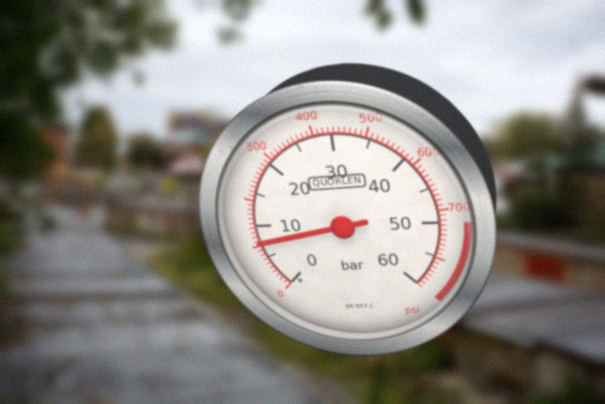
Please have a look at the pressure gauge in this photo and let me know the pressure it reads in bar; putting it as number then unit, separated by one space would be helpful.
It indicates 7.5 bar
